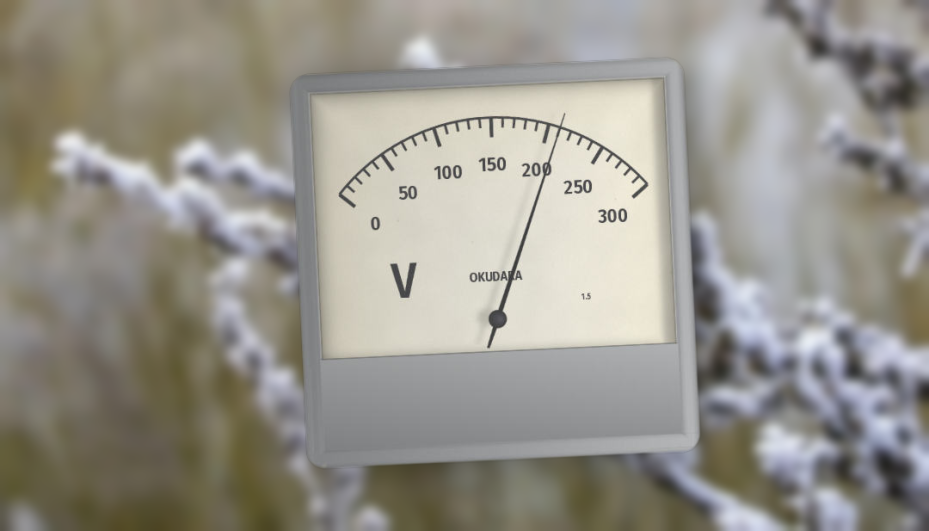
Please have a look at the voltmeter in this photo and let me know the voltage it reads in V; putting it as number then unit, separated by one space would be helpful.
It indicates 210 V
